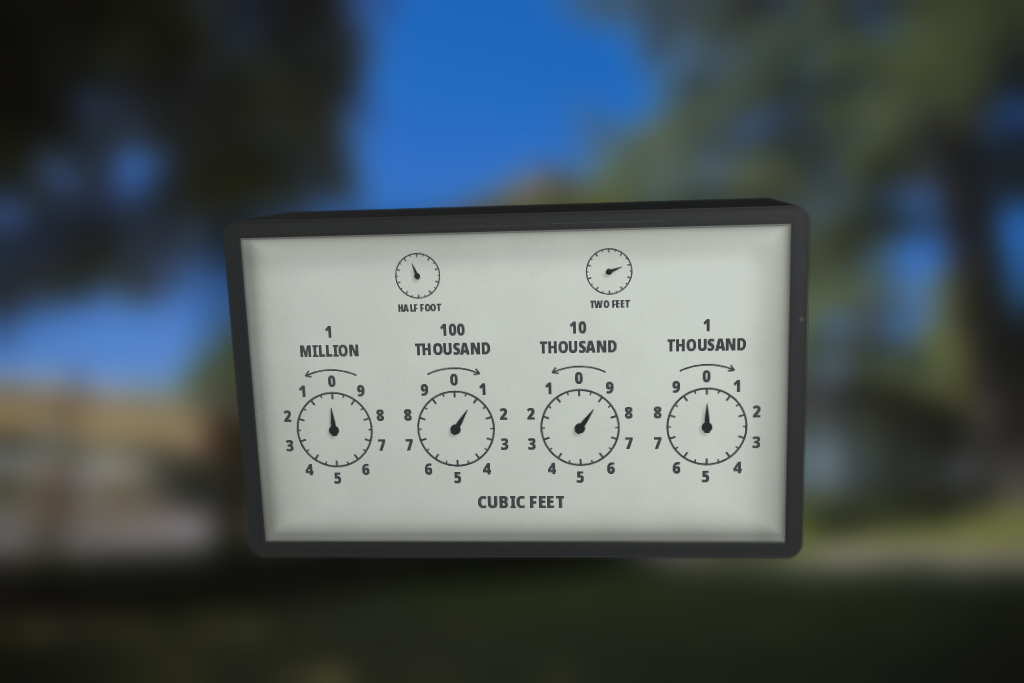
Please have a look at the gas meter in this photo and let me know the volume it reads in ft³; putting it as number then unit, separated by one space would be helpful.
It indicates 9000 ft³
